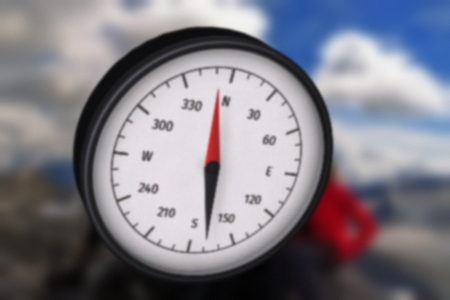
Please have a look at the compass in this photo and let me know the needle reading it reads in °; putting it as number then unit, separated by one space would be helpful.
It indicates 350 °
